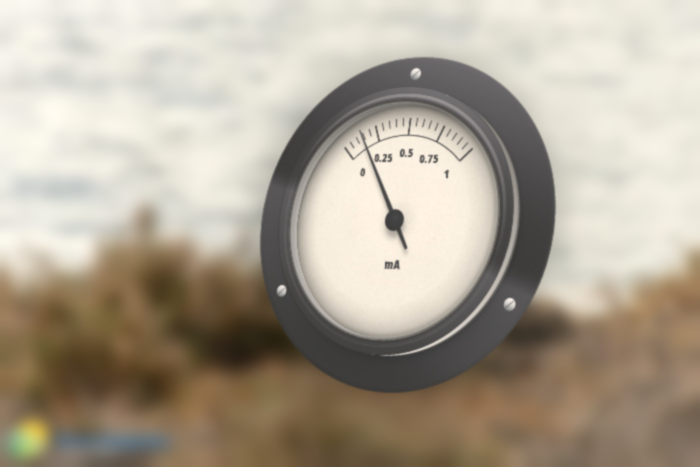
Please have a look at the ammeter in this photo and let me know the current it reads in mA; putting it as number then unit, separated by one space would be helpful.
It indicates 0.15 mA
